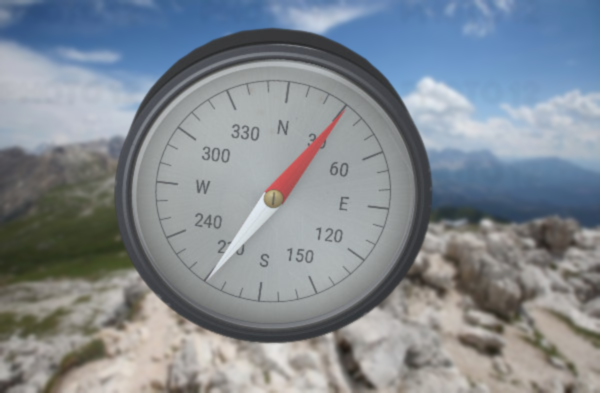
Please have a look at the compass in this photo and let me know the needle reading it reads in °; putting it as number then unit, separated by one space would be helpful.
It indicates 30 °
